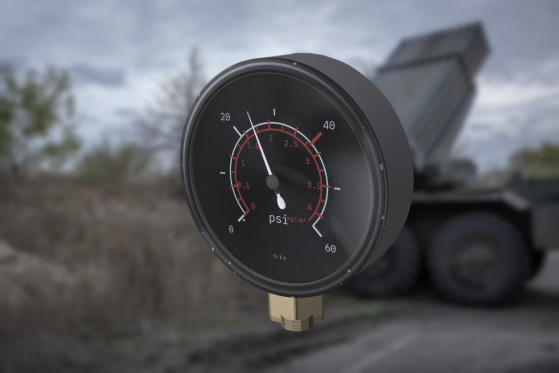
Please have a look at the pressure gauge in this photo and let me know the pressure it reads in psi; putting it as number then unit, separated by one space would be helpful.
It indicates 25 psi
